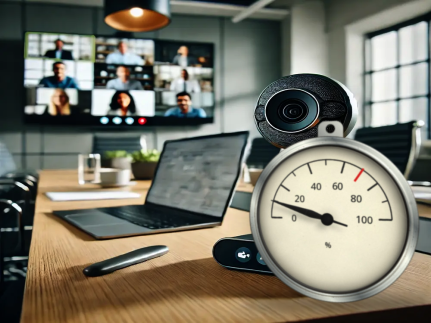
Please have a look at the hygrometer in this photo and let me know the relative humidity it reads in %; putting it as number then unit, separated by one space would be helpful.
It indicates 10 %
